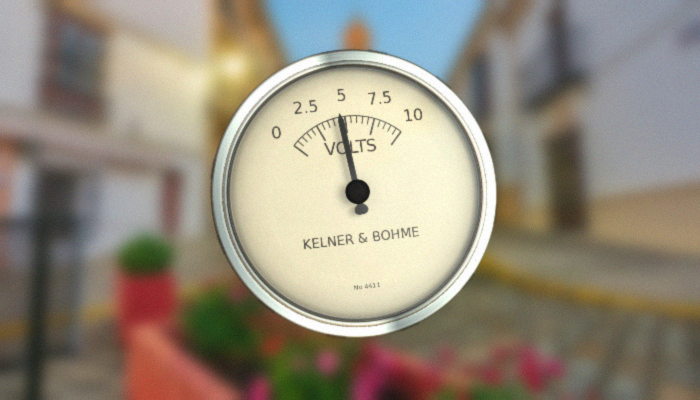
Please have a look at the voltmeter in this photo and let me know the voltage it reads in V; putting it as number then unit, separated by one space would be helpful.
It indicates 4.5 V
